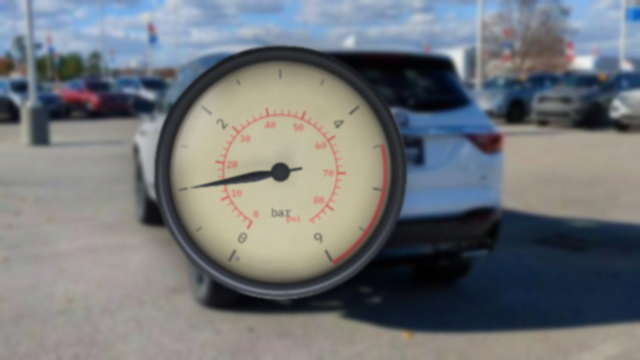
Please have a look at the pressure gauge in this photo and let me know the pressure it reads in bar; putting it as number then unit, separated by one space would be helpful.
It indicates 1 bar
